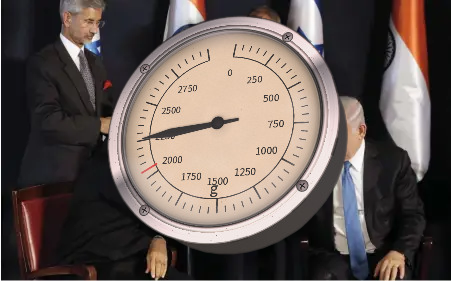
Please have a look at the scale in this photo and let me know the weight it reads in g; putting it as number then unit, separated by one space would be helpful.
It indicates 2250 g
